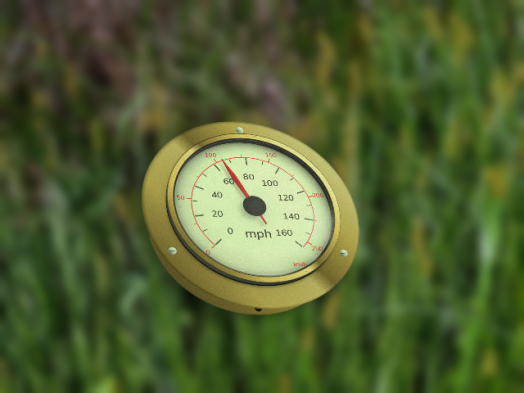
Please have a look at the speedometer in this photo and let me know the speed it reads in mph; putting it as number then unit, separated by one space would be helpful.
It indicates 65 mph
